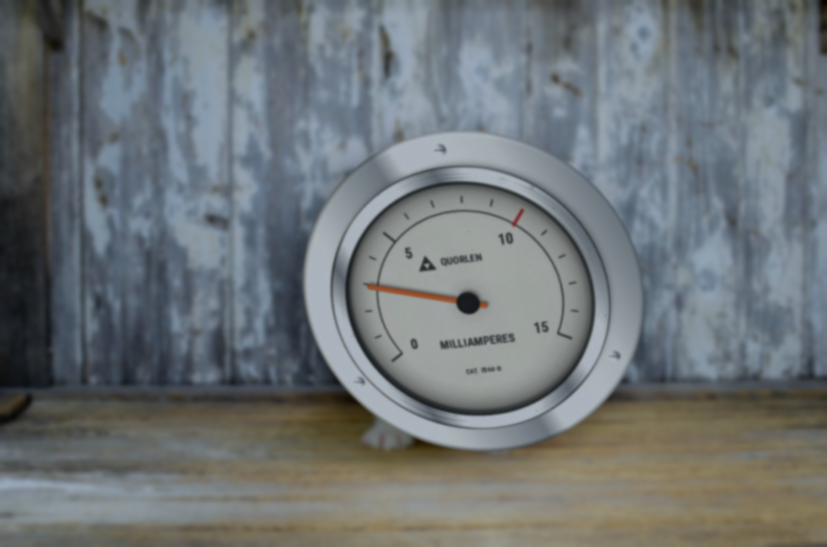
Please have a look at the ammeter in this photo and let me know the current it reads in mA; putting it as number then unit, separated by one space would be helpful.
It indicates 3 mA
